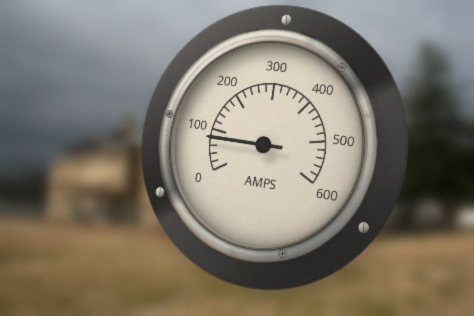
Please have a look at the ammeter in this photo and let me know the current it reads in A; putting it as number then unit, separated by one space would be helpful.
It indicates 80 A
